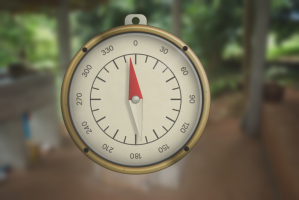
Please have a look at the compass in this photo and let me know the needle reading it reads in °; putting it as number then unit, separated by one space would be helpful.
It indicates 352.5 °
